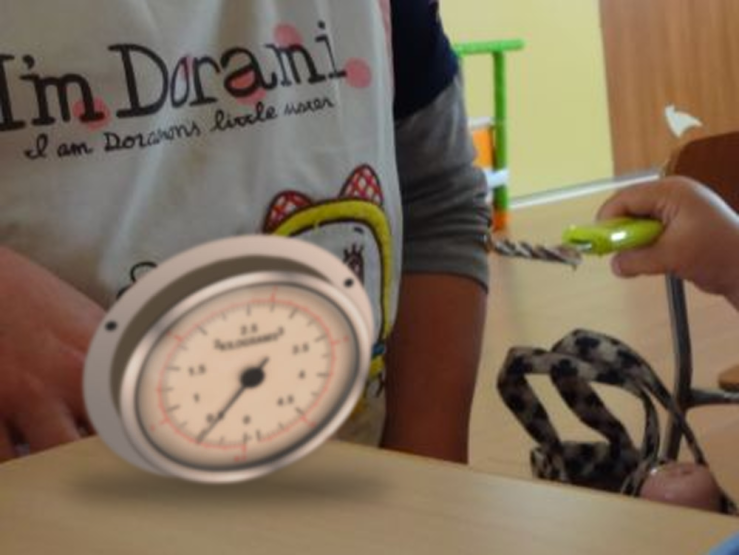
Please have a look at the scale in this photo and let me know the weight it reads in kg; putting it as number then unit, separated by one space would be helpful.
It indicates 0.5 kg
